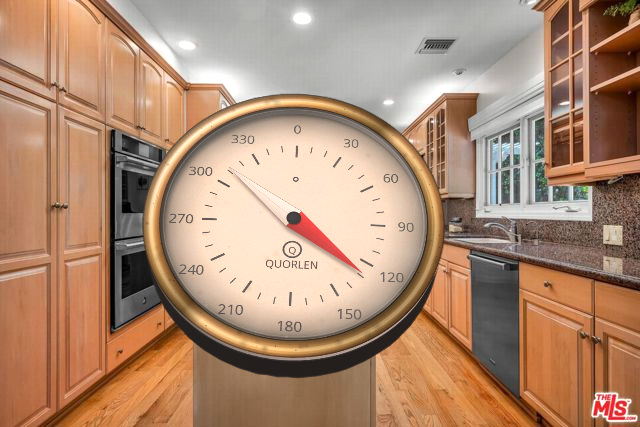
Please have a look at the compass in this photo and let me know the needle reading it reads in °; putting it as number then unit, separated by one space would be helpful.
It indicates 130 °
